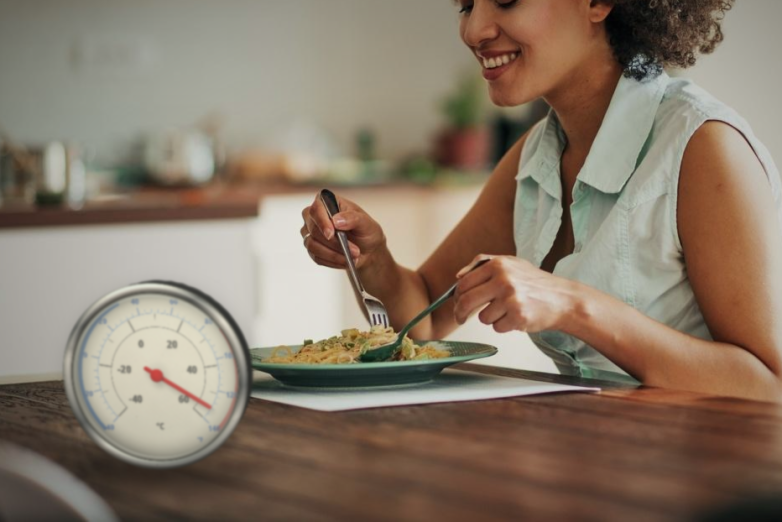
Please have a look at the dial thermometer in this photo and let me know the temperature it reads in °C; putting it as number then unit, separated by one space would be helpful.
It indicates 55 °C
